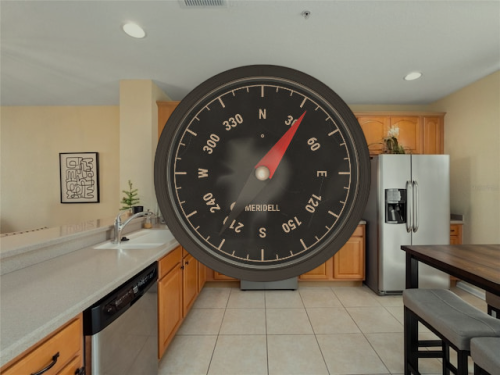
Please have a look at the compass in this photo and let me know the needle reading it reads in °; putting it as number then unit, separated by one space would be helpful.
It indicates 35 °
